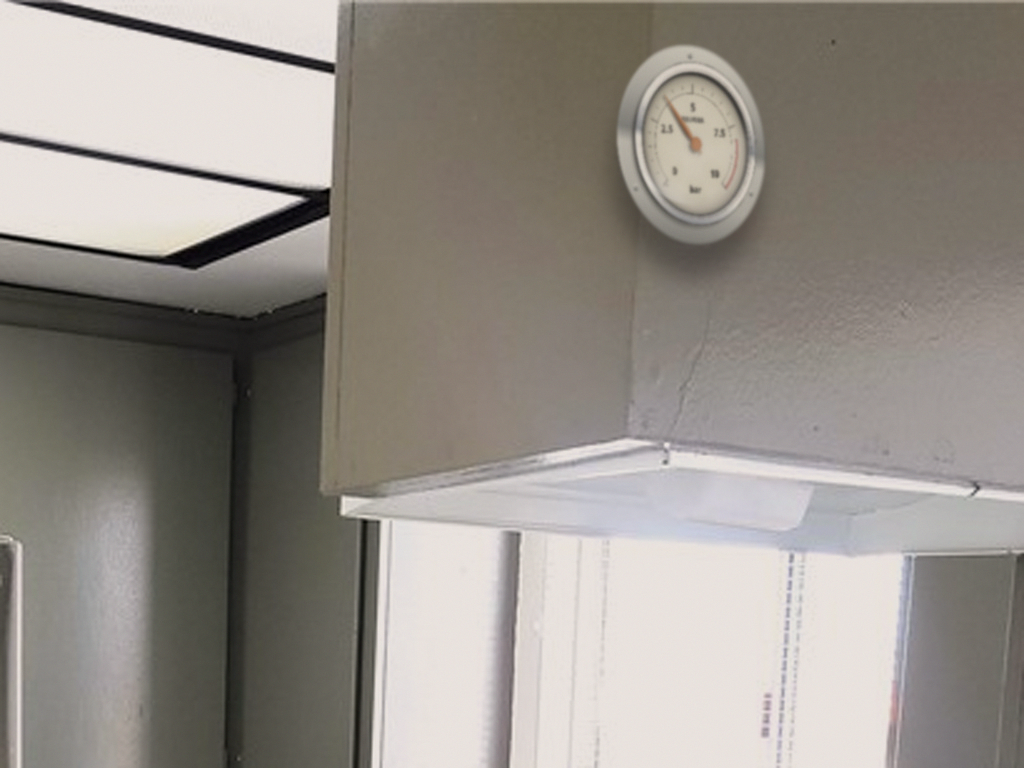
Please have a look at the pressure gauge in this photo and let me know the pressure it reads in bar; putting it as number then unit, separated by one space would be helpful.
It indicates 3.5 bar
